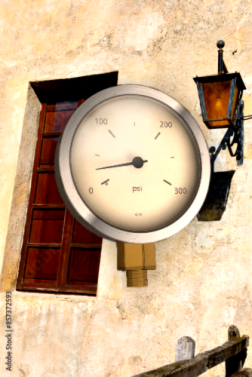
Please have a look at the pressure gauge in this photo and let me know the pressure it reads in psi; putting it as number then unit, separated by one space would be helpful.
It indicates 25 psi
